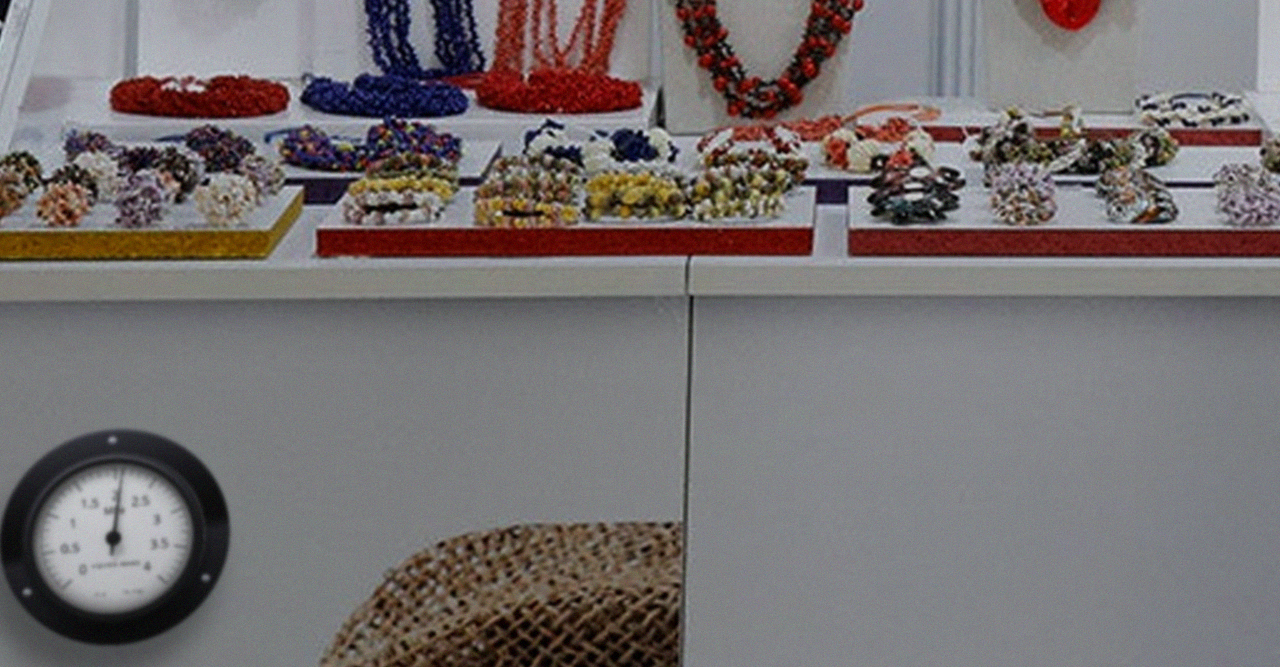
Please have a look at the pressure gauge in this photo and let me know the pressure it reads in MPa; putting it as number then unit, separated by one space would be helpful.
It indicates 2.1 MPa
